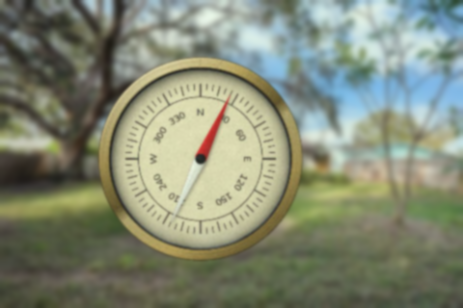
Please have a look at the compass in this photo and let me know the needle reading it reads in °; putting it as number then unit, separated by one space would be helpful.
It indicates 25 °
